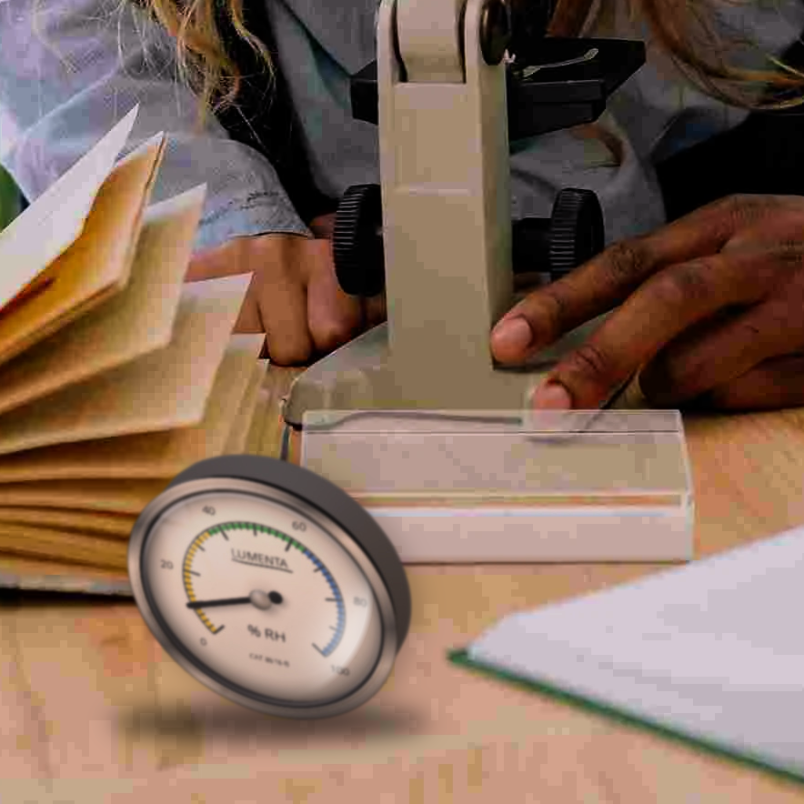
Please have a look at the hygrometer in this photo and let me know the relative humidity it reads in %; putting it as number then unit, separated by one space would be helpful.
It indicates 10 %
